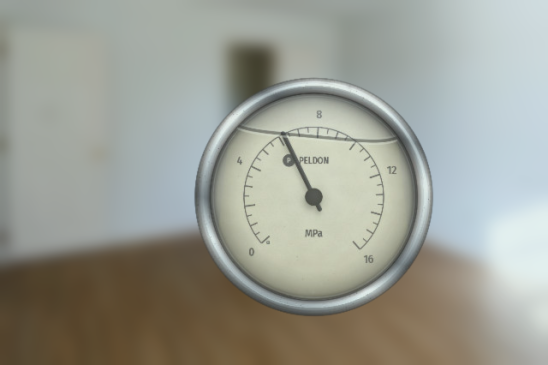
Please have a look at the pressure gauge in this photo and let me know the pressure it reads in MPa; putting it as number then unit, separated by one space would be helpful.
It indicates 6.25 MPa
